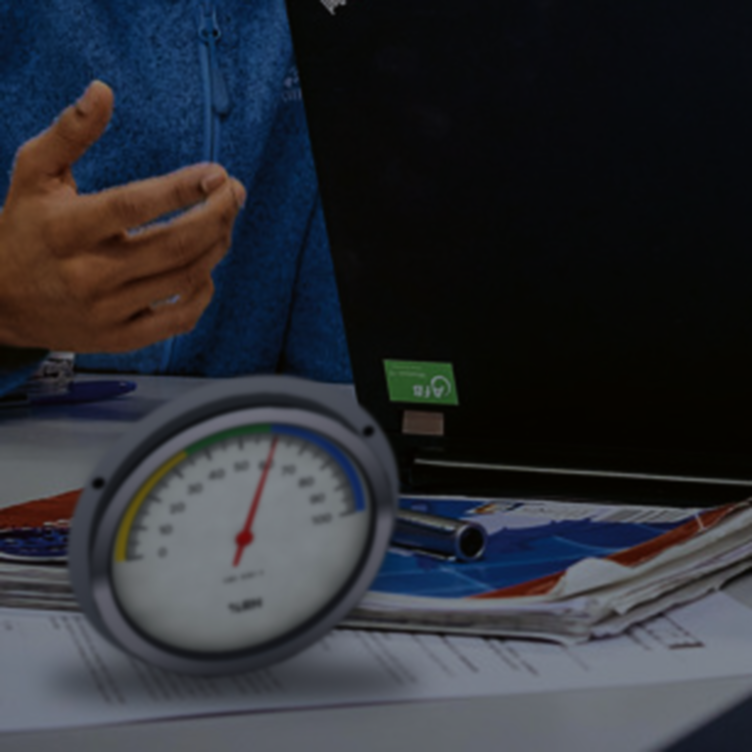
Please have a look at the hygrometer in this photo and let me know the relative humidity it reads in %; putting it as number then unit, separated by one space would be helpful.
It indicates 60 %
